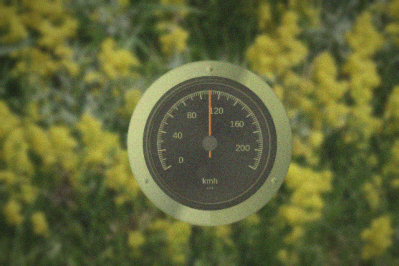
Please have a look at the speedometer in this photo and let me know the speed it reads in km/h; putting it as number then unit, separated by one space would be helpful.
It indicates 110 km/h
